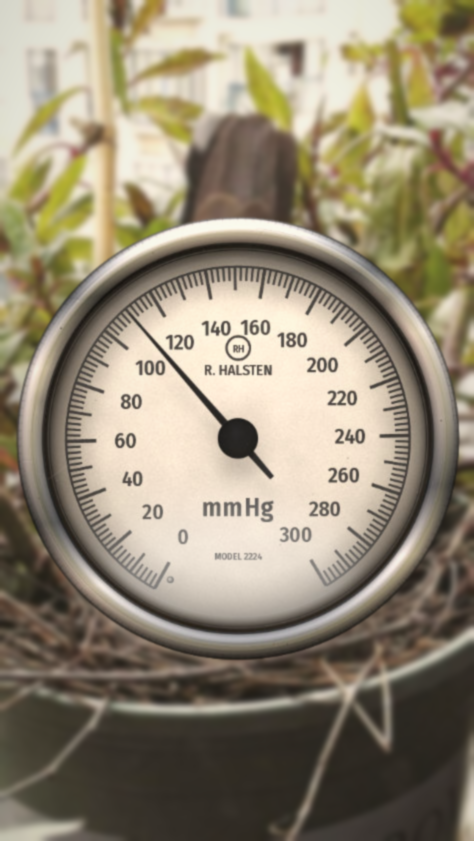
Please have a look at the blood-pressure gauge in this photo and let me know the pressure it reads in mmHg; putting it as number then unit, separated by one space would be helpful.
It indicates 110 mmHg
